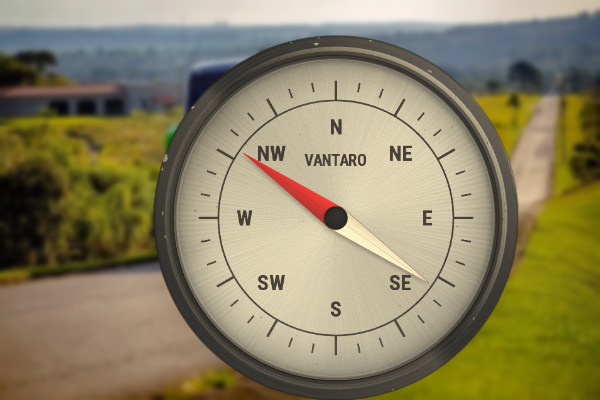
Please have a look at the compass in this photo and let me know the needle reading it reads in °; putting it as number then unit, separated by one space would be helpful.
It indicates 305 °
